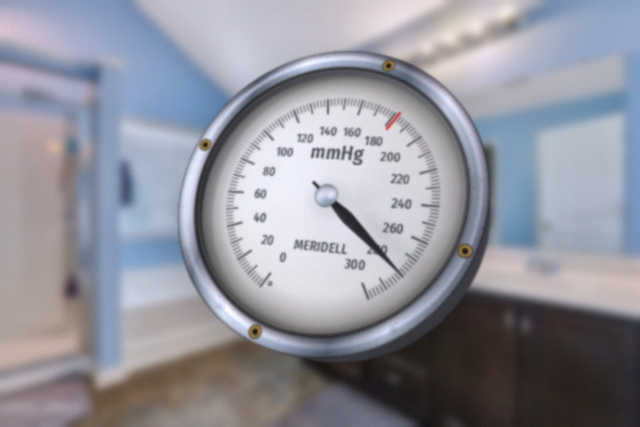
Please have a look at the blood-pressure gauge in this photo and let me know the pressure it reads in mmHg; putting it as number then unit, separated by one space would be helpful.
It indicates 280 mmHg
